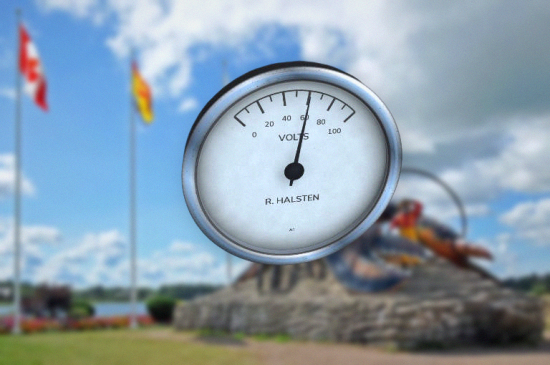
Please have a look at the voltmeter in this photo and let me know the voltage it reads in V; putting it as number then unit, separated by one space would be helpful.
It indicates 60 V
